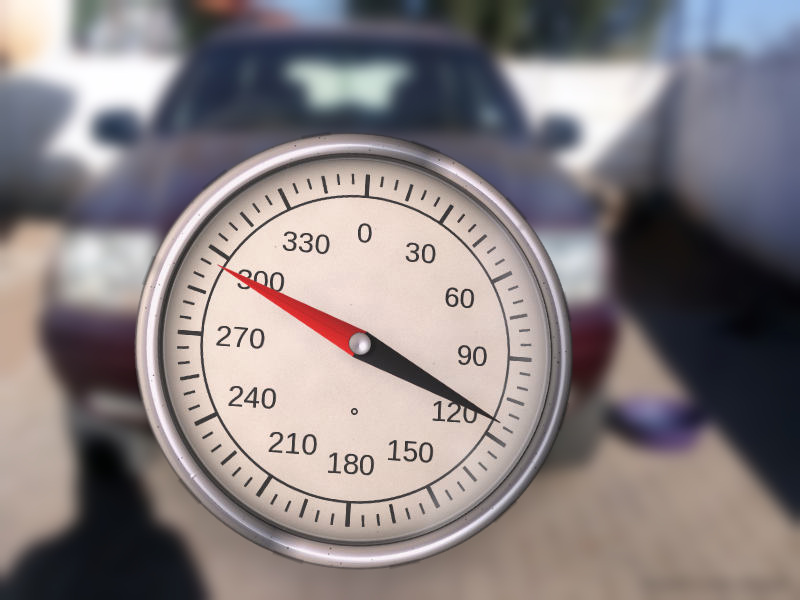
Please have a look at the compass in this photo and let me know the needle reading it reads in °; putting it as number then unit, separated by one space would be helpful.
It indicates 295 °
